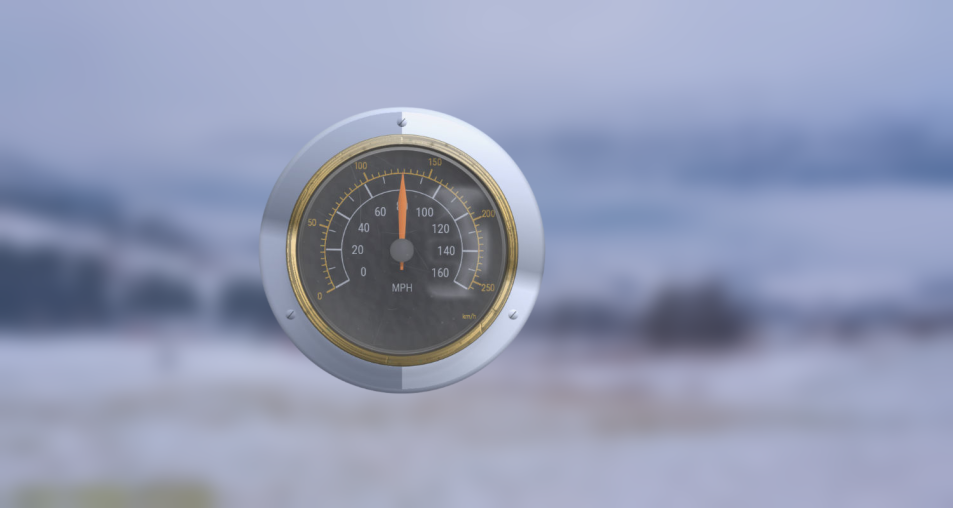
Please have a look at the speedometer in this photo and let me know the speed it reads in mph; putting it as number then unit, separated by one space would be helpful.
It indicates 80 mph
